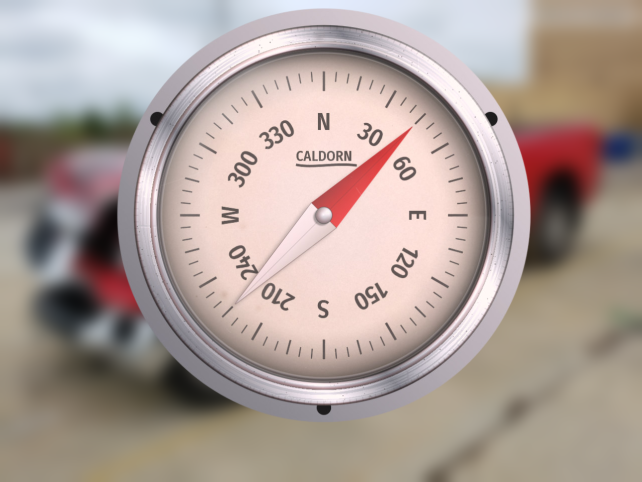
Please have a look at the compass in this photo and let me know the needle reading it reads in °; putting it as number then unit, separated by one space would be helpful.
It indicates 45 °
